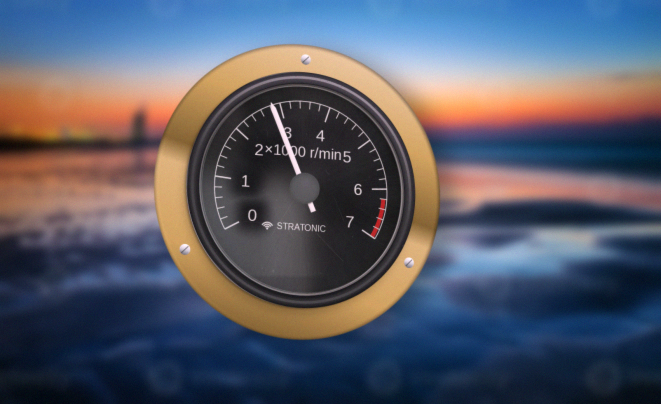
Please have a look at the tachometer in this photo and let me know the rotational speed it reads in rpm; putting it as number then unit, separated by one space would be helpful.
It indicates 2800 rpm
